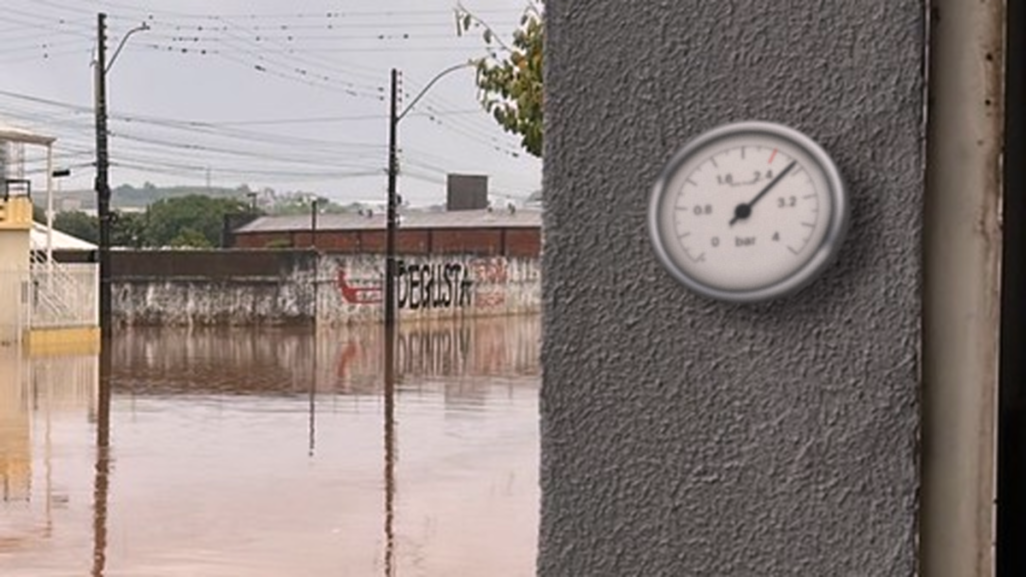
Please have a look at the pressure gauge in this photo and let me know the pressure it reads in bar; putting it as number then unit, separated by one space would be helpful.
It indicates 2.7 bar
